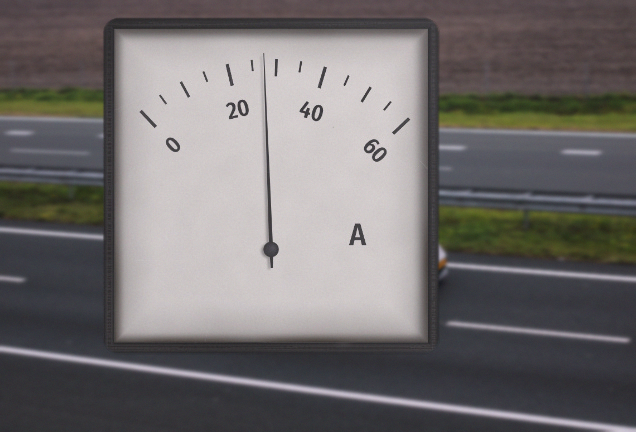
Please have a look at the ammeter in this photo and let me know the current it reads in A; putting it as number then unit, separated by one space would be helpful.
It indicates 27.5 A
